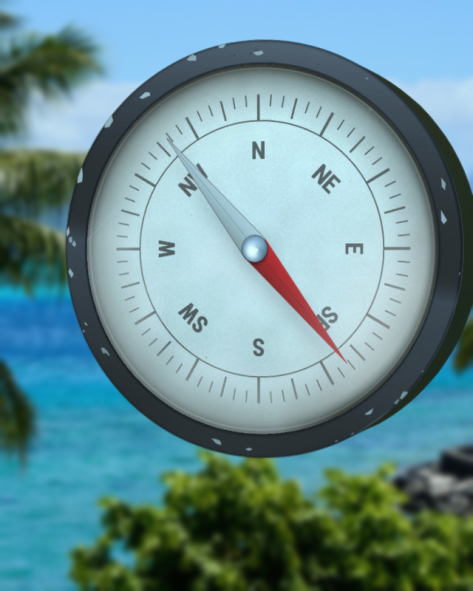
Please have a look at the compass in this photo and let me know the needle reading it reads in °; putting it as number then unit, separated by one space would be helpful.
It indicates 140 °
